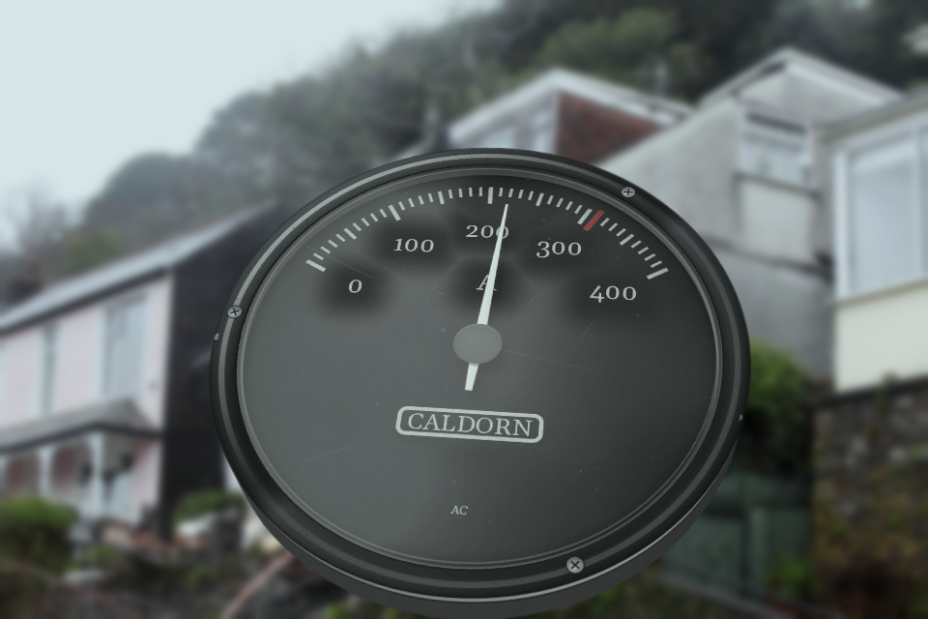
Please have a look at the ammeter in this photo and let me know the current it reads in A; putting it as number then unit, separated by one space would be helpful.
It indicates 220 A
